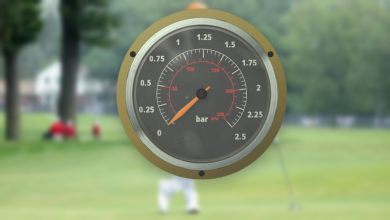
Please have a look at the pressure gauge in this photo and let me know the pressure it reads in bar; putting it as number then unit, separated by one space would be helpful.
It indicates 0 bar
